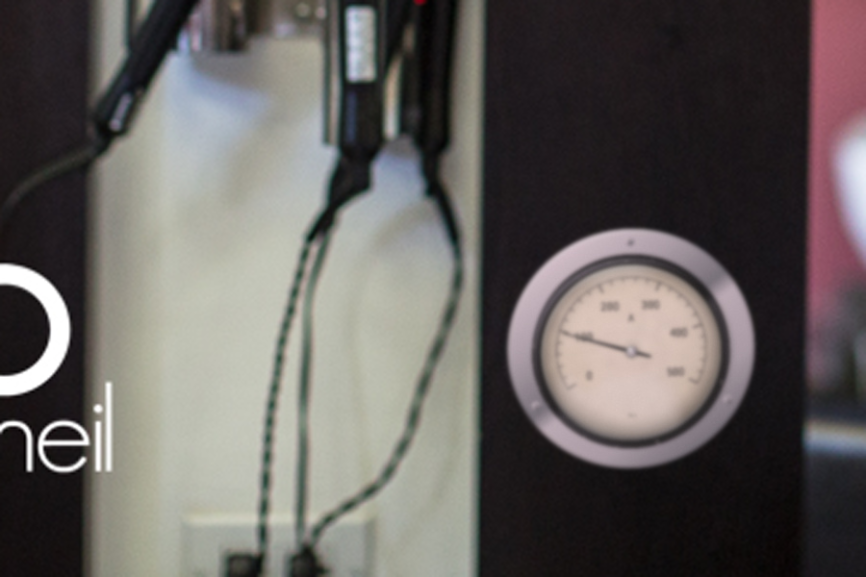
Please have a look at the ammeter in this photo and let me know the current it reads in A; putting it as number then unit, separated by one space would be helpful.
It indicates 100 A
